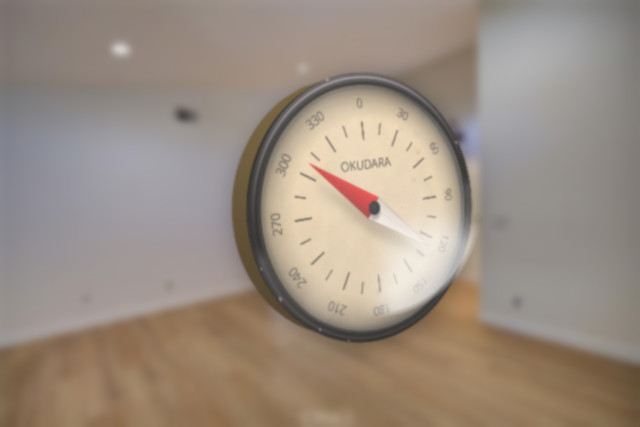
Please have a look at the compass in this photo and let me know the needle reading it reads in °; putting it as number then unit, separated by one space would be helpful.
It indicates 307.5 °
